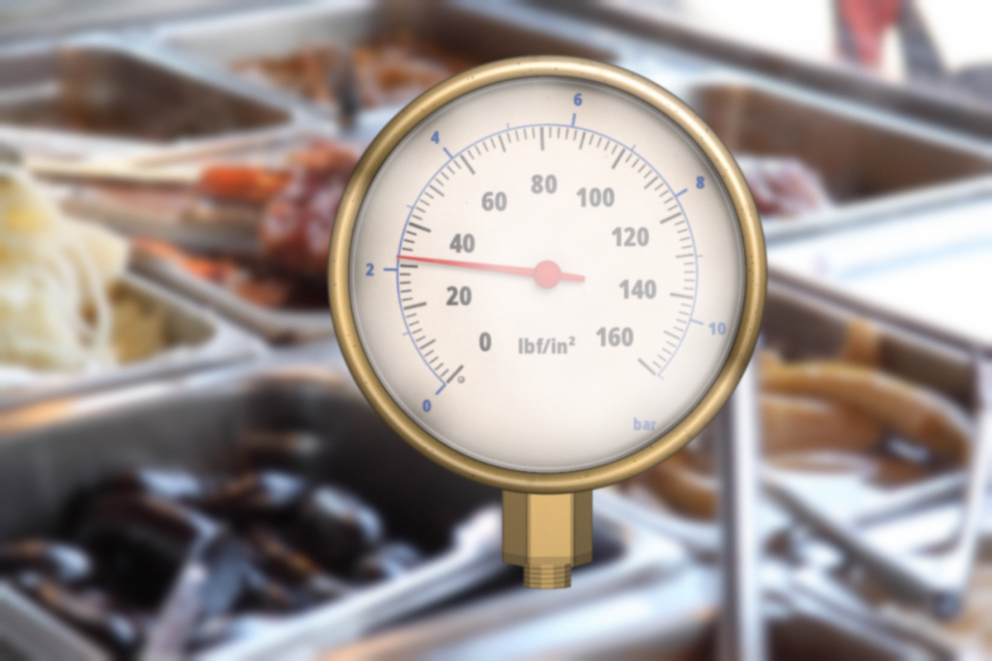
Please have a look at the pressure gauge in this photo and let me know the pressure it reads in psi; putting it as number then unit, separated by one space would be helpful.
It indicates 32 psi
